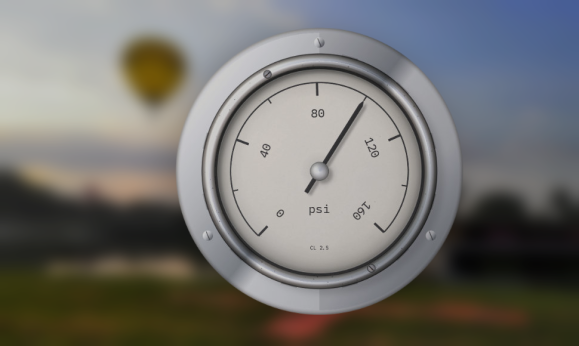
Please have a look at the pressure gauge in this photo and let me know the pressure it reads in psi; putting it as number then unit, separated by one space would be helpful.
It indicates 100 psi
